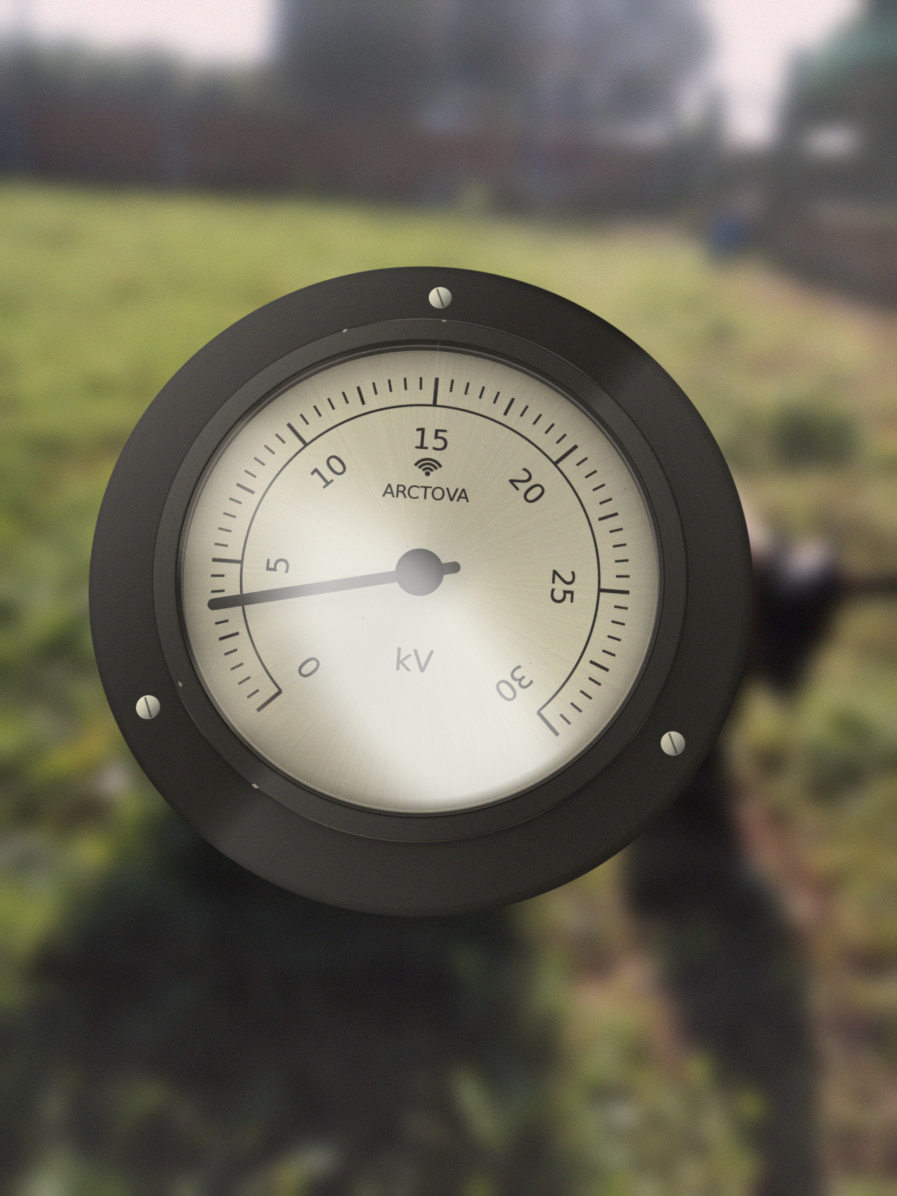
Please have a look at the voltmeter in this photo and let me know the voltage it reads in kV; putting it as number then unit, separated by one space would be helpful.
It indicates 3.5 kV
